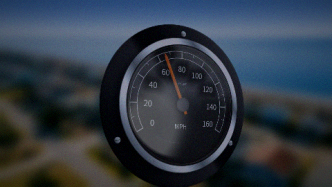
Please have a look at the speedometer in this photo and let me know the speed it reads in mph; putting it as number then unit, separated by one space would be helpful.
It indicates 65 mph
